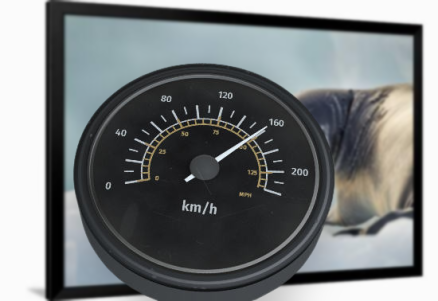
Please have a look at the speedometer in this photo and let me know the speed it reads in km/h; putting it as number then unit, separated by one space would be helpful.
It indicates 160 km/h
